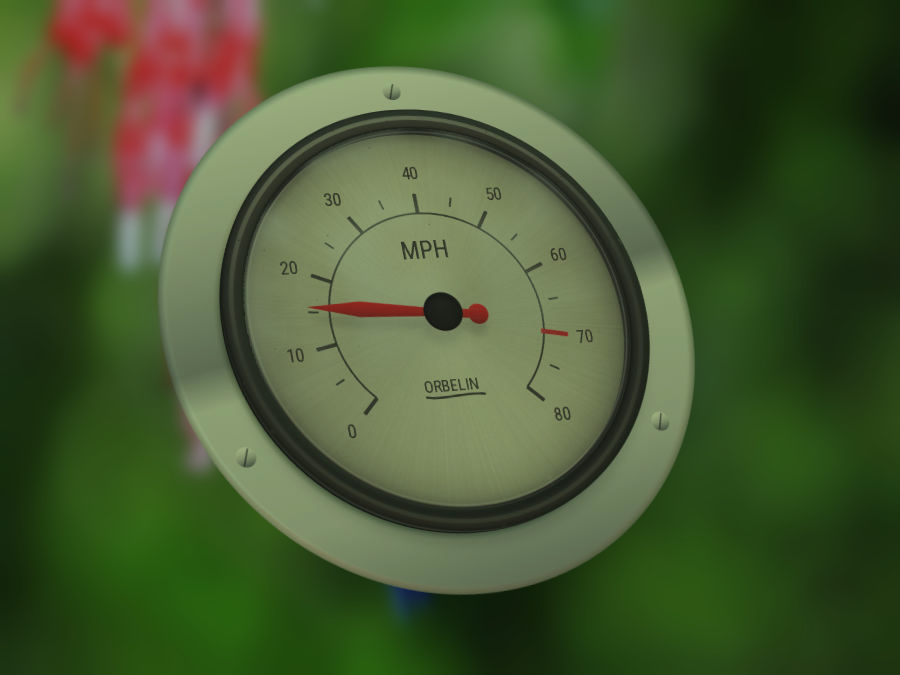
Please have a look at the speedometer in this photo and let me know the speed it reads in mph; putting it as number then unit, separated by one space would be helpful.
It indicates 15 mph
